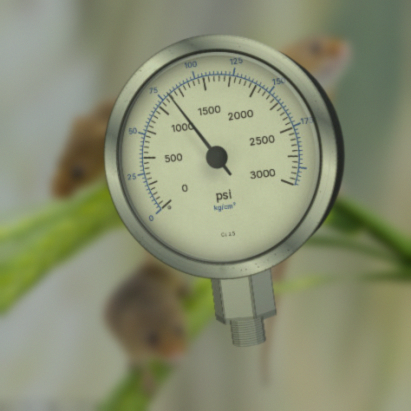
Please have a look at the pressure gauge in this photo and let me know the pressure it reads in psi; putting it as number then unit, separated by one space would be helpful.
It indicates 1150 psi
